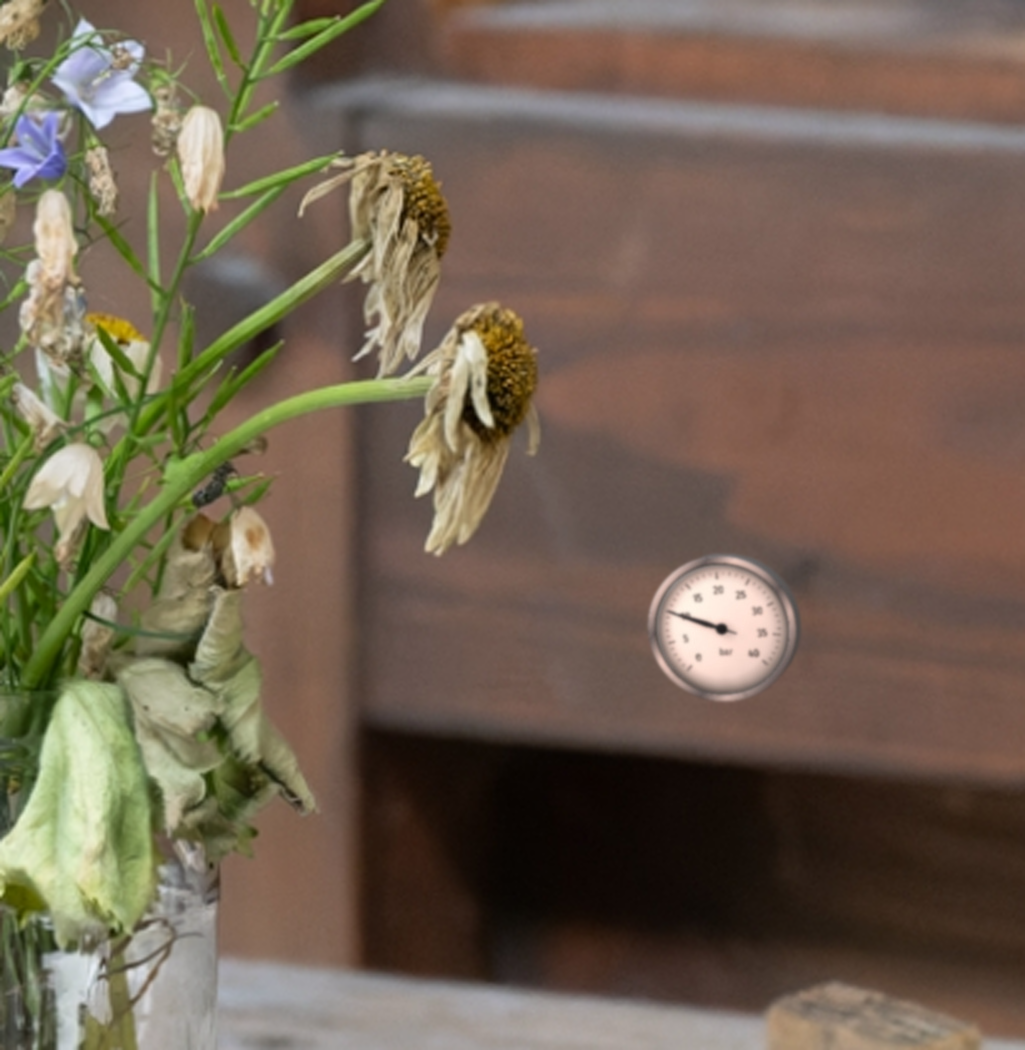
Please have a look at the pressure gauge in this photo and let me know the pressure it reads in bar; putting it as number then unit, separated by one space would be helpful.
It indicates 10 bar
